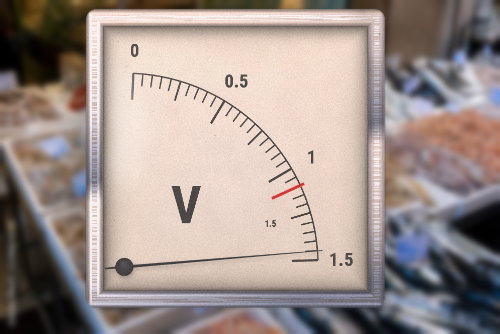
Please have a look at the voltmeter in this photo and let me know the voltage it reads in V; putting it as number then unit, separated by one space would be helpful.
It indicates 1.45 V
